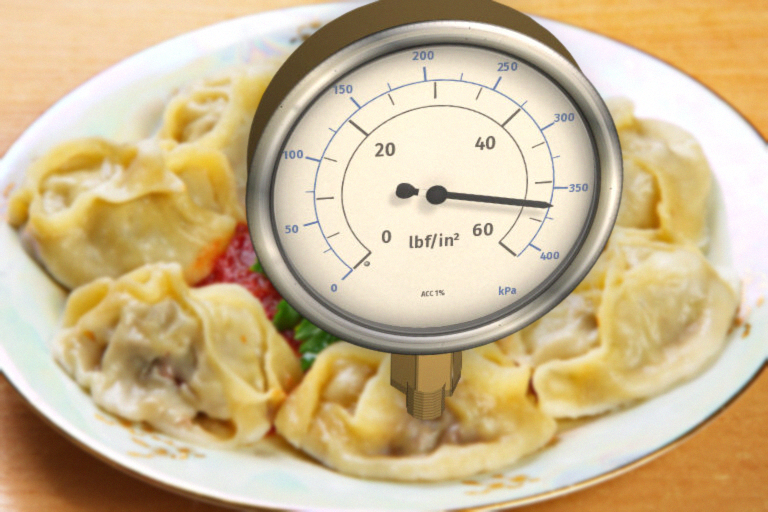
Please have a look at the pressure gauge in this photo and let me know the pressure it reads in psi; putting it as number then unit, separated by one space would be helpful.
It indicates 52.5 psi
